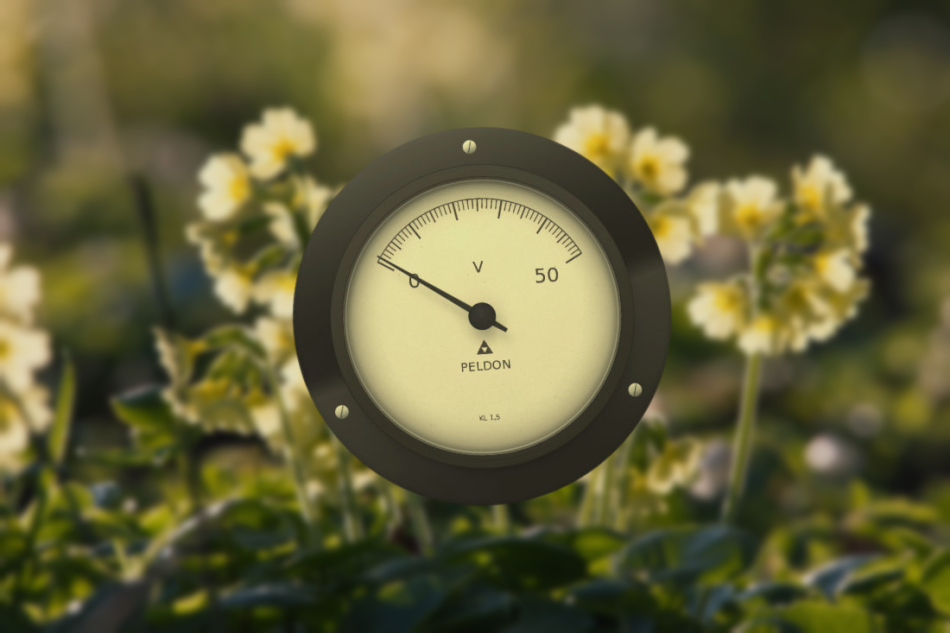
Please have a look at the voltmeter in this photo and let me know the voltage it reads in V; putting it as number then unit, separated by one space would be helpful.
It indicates 1 V
